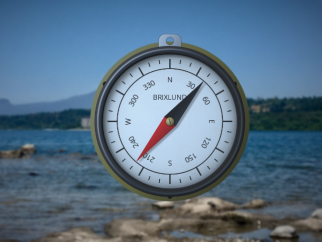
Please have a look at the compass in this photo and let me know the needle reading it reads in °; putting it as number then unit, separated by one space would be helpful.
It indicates 220 °
